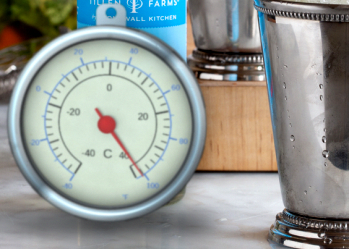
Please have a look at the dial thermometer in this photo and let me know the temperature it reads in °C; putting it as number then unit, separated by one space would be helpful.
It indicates 38 °C
